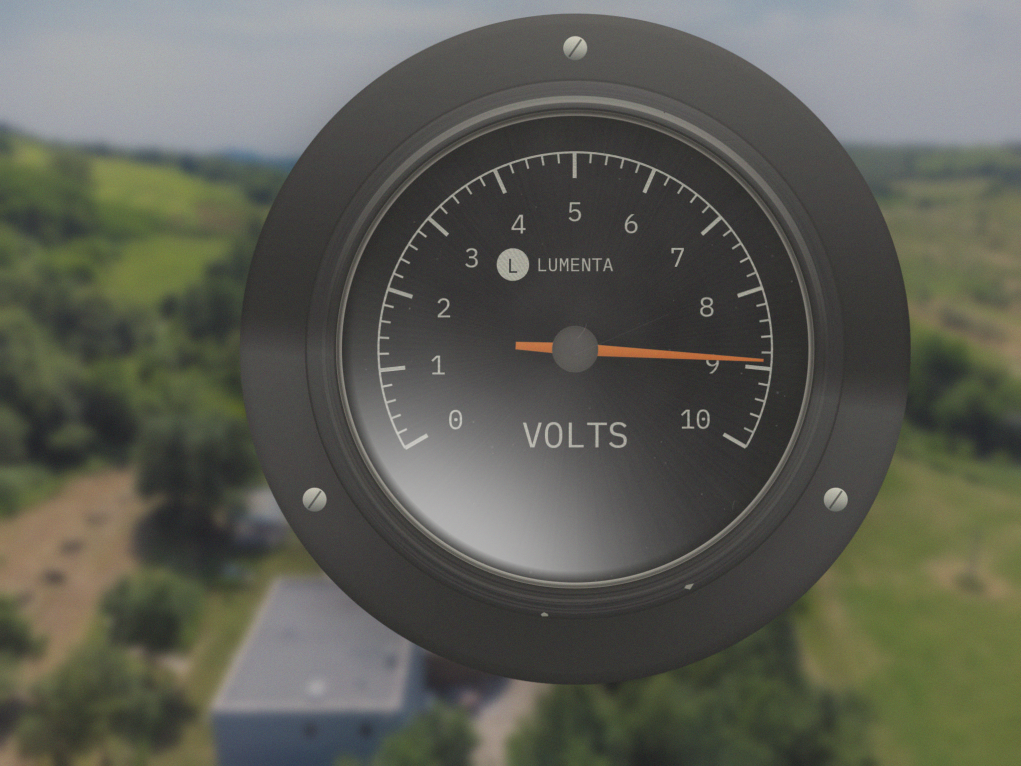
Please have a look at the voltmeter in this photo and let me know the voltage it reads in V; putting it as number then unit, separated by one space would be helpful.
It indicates 8.9 V
